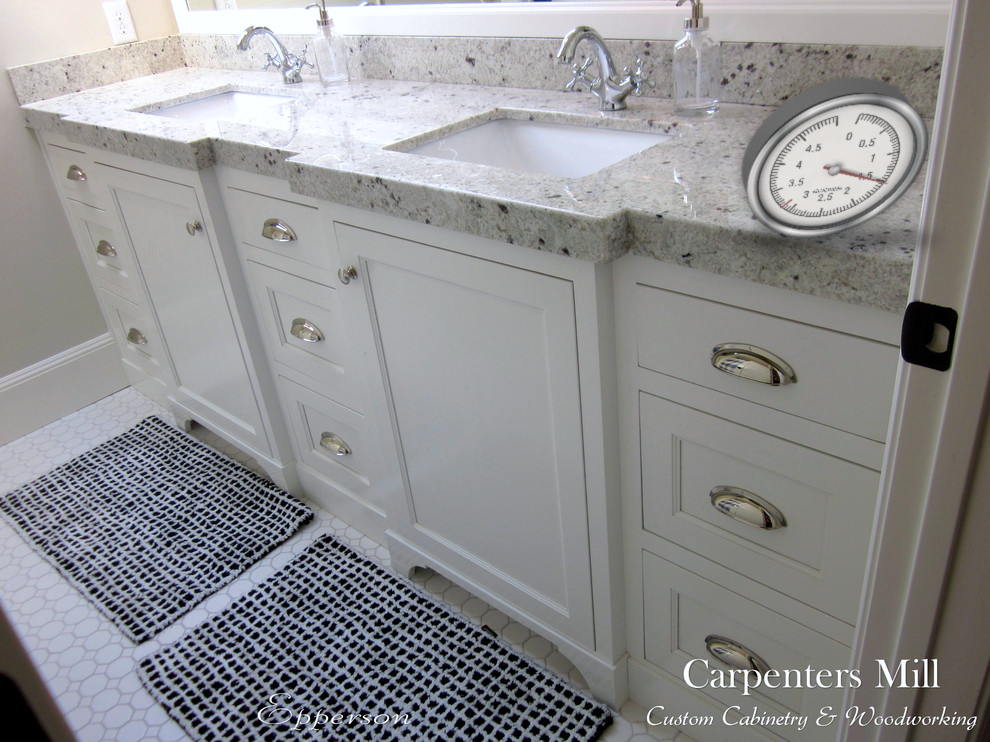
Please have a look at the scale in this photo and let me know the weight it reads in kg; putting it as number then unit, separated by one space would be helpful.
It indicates 1.5 kg
